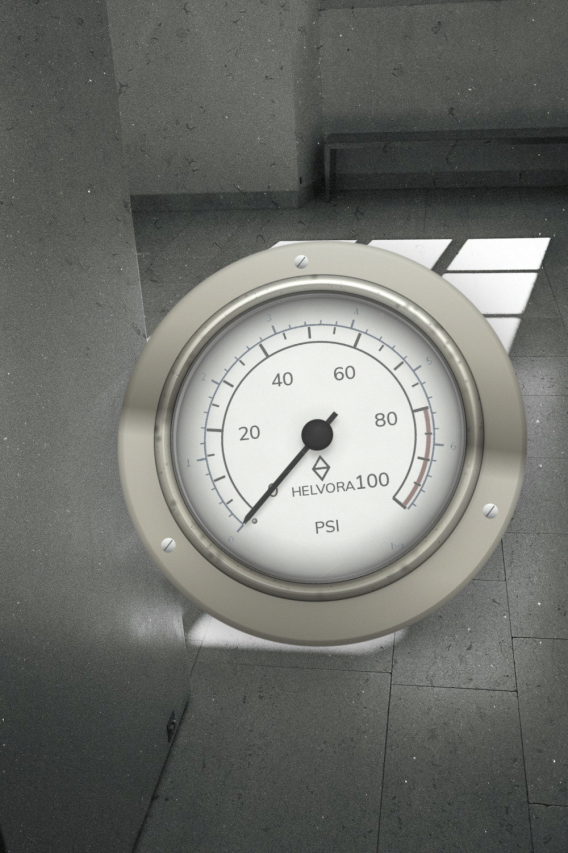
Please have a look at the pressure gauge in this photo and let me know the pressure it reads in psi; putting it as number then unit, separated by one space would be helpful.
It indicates 0 psi
